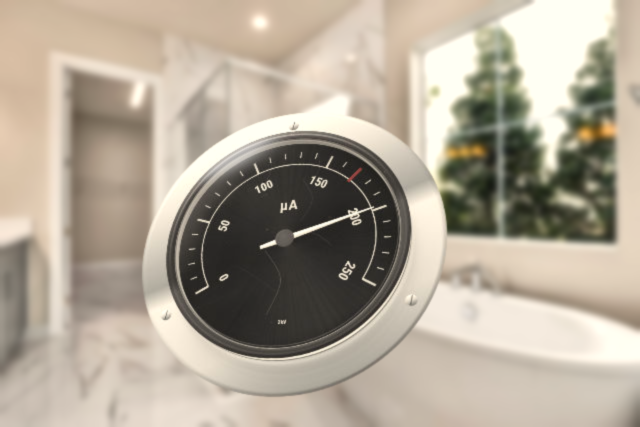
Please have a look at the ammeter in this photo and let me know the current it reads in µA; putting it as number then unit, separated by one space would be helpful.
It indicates 200 µA
